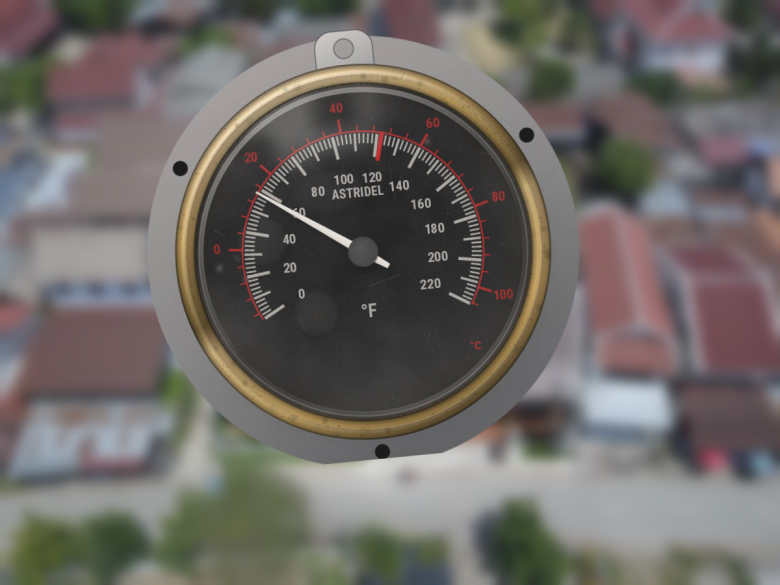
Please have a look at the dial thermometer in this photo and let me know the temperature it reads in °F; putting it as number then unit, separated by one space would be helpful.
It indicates 58 °F
